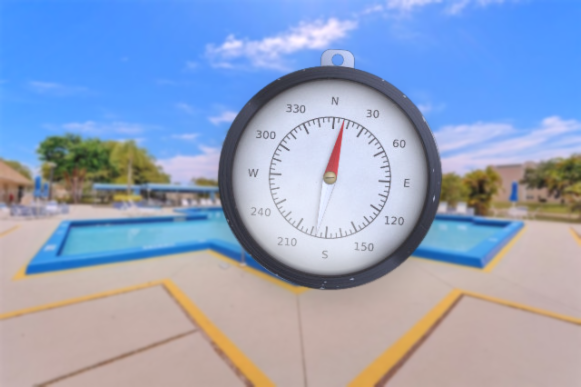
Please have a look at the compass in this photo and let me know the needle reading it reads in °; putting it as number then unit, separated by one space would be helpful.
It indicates 10 °
